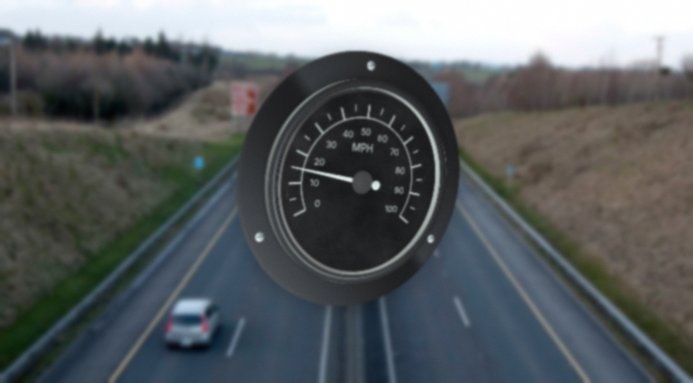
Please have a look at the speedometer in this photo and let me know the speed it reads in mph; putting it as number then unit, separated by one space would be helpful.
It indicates 15 mph
